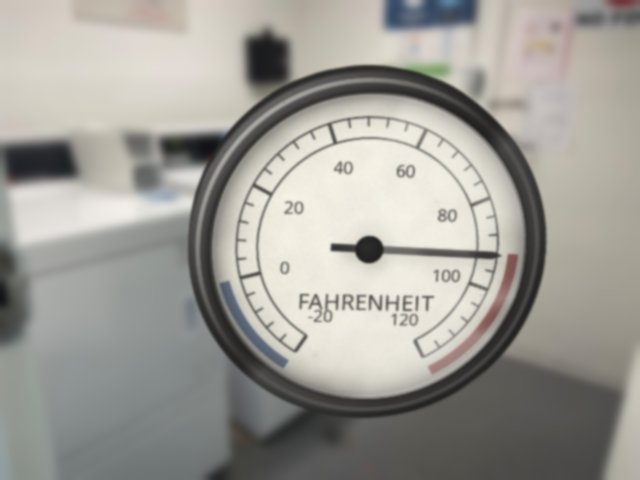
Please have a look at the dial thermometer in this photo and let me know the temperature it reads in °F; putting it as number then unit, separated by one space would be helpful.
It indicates 92 °F
